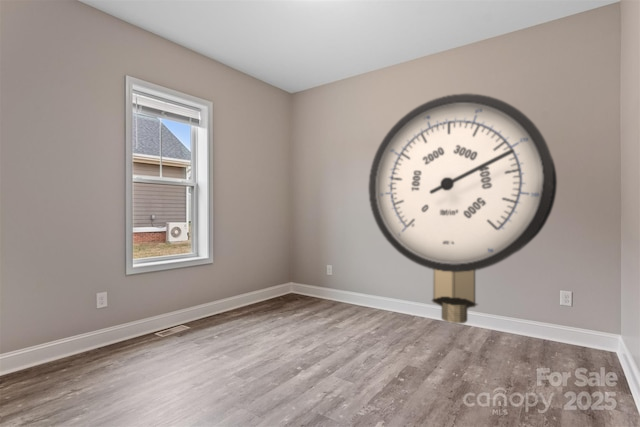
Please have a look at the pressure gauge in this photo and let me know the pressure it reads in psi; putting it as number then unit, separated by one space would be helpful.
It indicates 3700 psi
